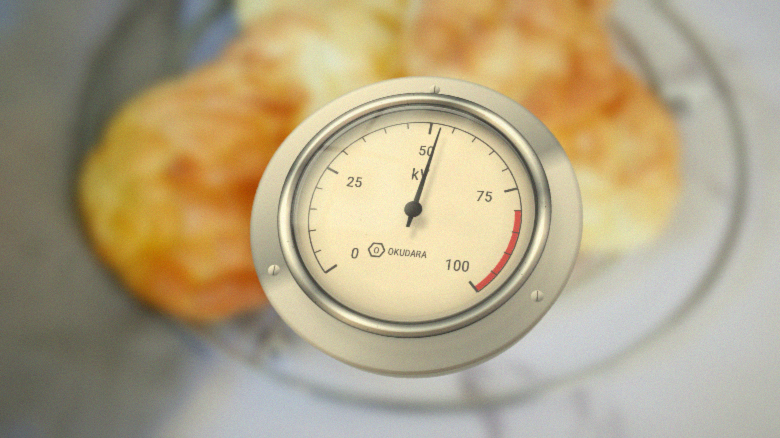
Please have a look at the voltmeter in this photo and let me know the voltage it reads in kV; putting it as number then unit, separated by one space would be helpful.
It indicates 52.5 kV
